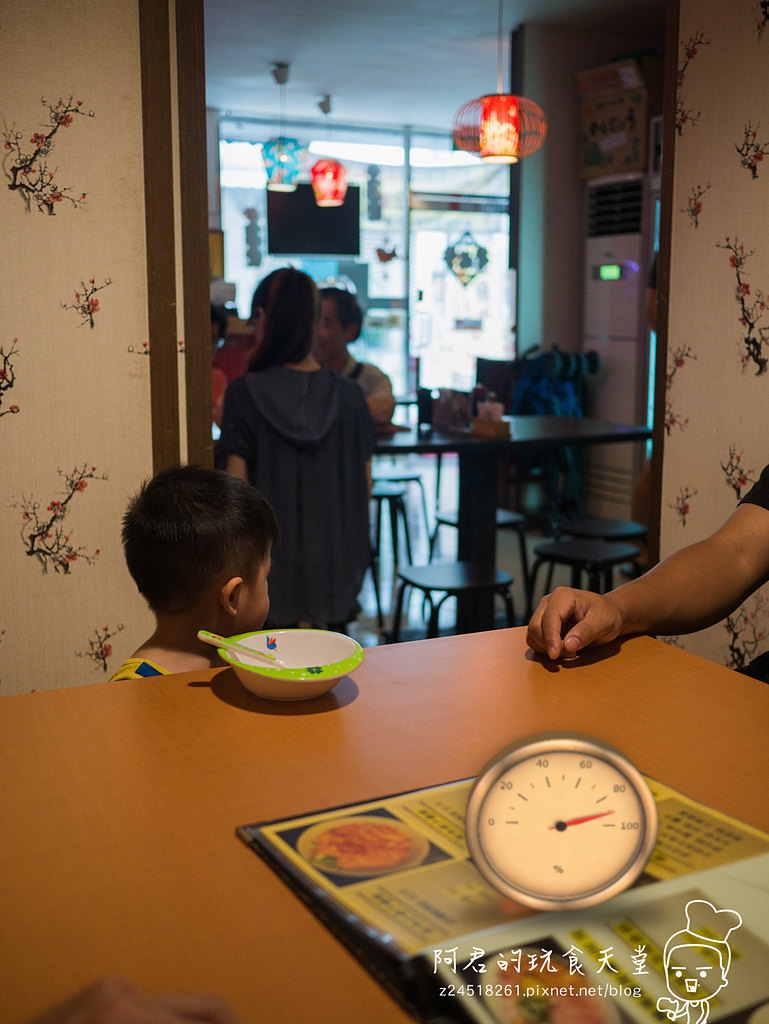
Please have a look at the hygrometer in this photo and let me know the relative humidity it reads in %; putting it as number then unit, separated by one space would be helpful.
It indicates 90 %
